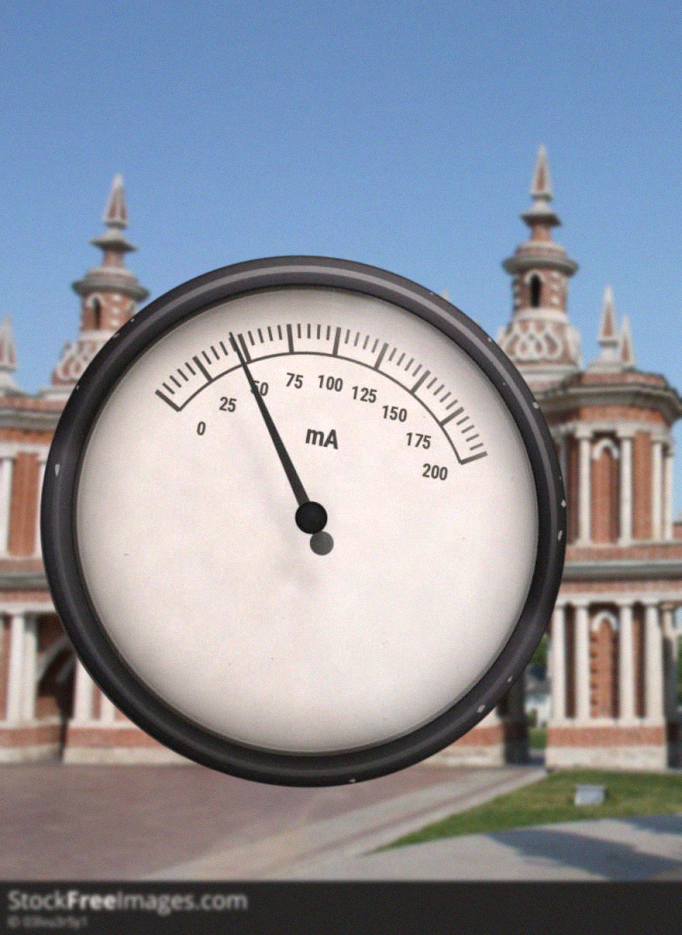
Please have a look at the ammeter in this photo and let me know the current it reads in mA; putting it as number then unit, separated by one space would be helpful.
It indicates 45 mA
